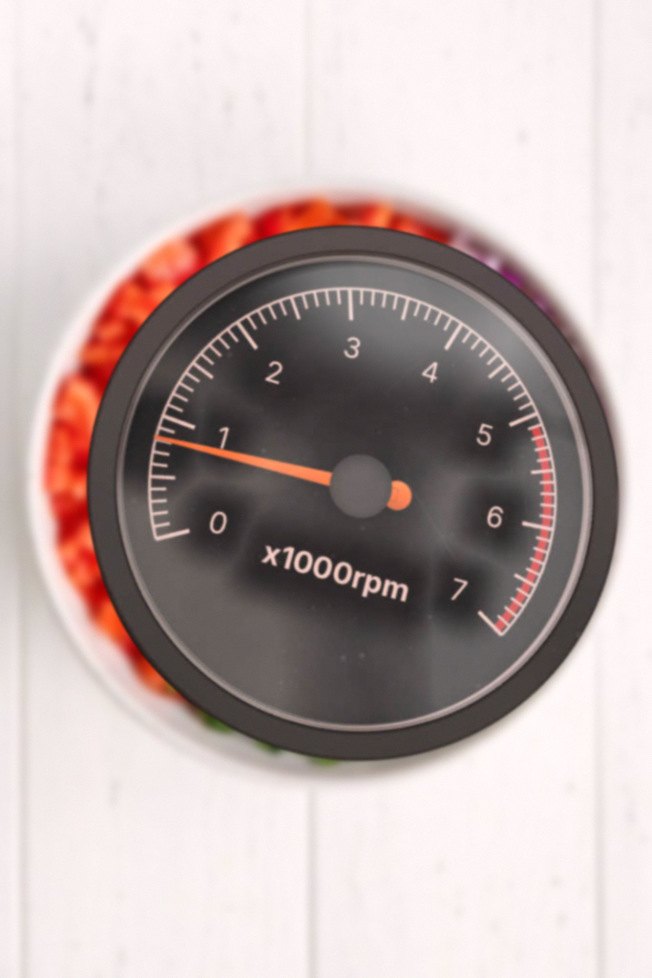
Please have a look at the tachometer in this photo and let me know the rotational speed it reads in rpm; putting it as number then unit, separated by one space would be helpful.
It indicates 800 rpm
